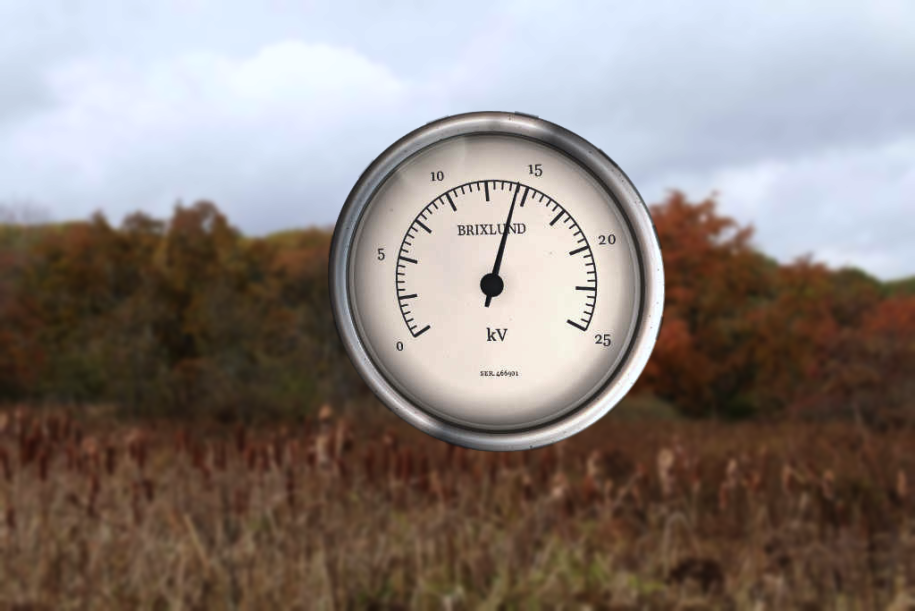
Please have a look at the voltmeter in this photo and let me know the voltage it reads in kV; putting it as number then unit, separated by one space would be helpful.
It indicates 14.5 kV
